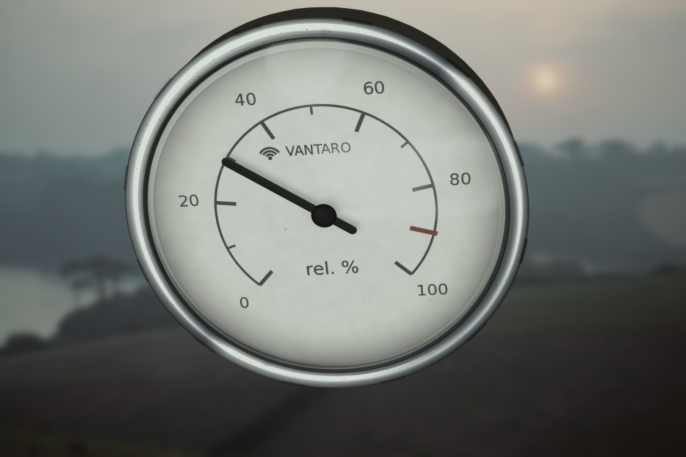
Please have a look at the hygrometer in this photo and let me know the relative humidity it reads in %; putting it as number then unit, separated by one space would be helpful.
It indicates 30 %
